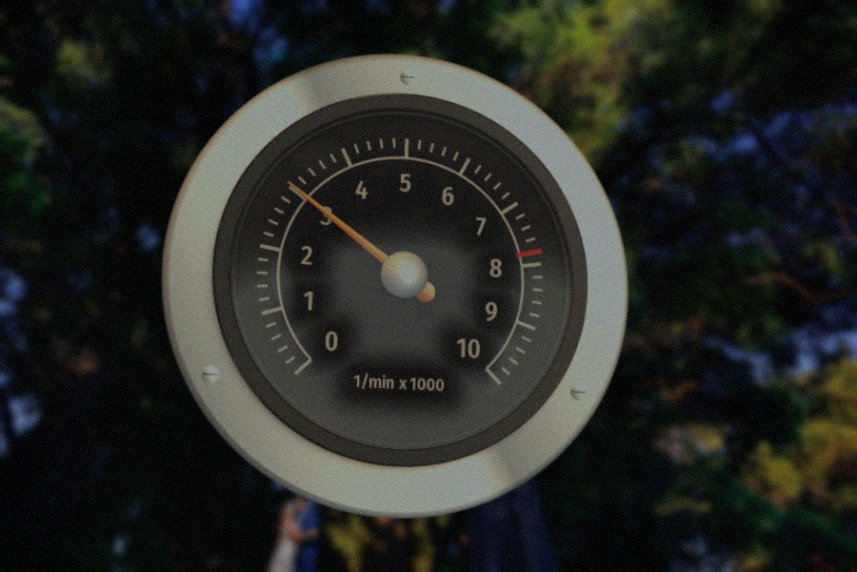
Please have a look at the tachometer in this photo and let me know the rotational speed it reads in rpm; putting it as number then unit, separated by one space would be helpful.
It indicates 3000 rpm
